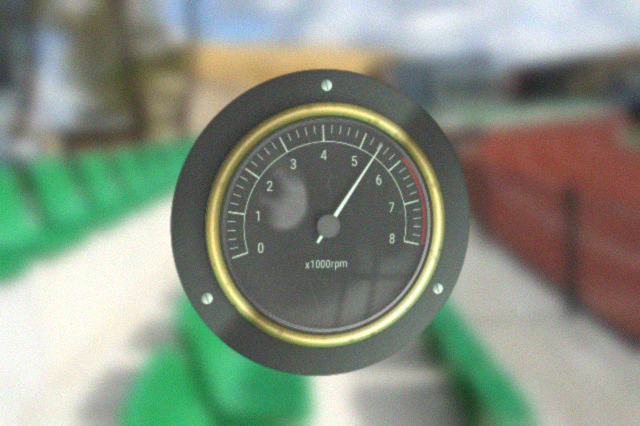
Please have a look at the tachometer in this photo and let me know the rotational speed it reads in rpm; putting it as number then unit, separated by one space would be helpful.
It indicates 5400 rpm
